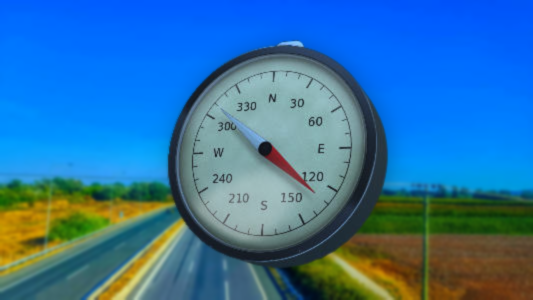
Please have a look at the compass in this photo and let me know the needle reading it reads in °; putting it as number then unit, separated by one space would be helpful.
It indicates 130 °
